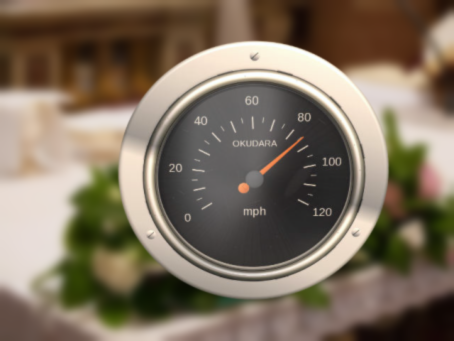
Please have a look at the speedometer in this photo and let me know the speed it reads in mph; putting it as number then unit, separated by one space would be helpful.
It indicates 85 mph
